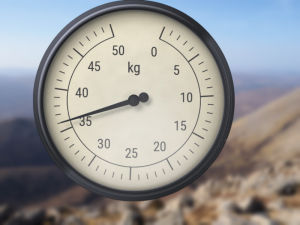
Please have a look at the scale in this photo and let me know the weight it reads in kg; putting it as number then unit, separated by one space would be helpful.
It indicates 36 kg
